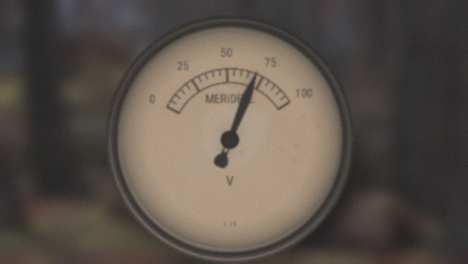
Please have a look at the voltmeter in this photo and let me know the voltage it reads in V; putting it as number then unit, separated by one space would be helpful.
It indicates 70 V
